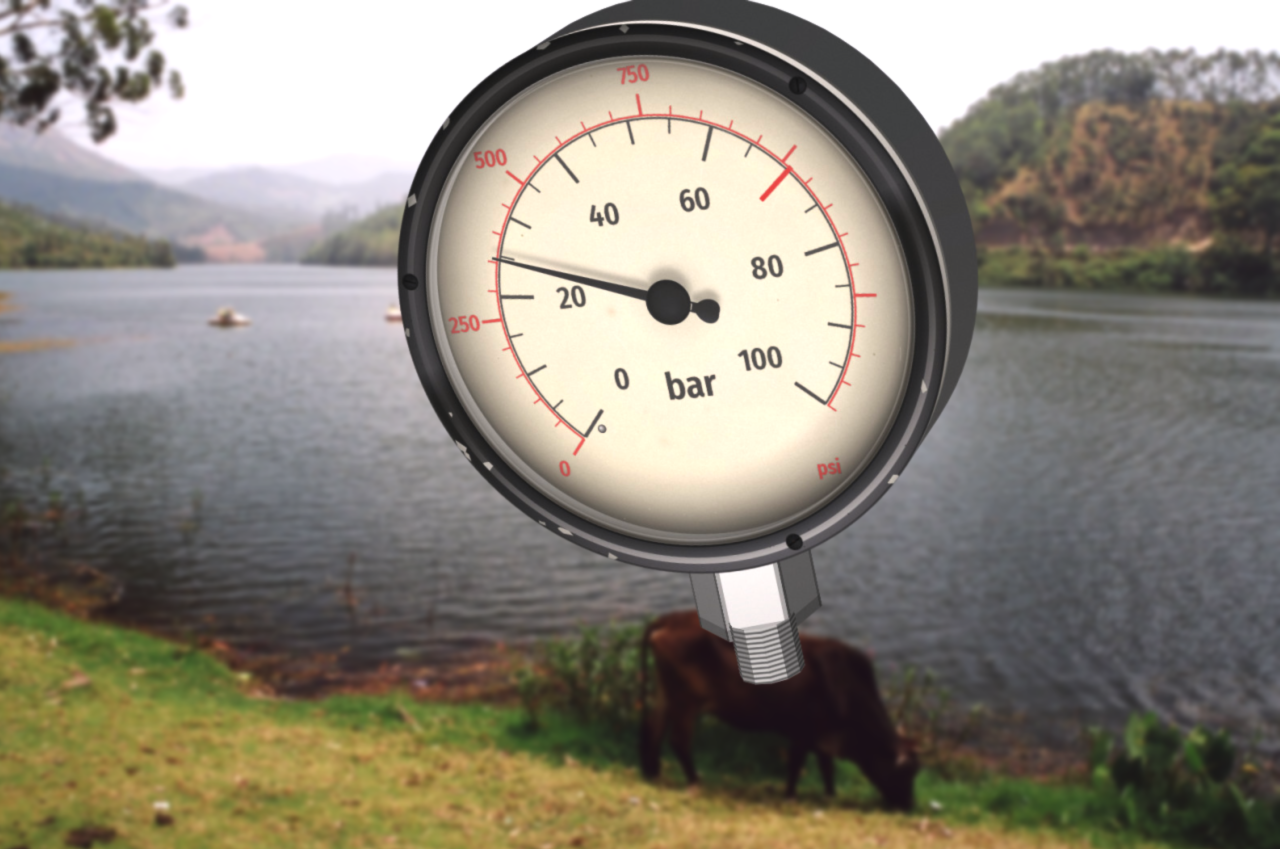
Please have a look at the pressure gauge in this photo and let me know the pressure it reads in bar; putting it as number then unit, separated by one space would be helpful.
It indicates 25 bar
